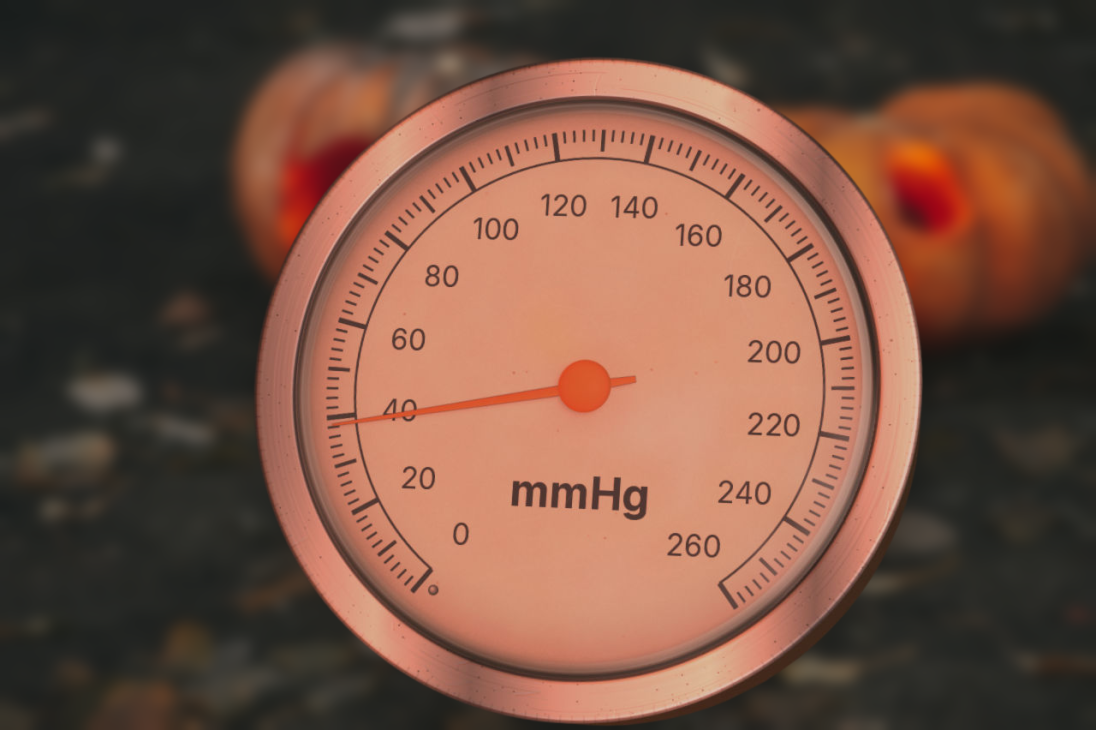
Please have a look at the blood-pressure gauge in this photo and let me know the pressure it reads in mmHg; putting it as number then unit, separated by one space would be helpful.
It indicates 38 mmHg
